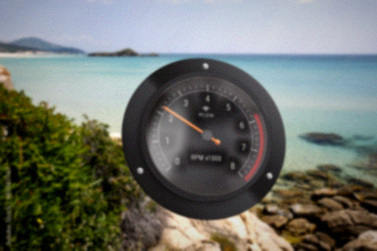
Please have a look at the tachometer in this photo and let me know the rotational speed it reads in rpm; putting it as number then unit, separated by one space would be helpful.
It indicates 2200 rpm
